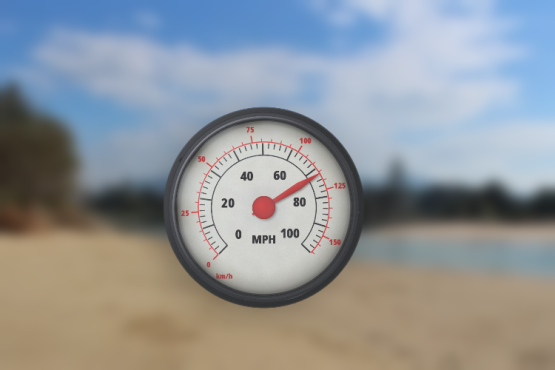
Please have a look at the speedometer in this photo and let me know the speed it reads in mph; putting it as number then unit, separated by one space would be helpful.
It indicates 72 mph
